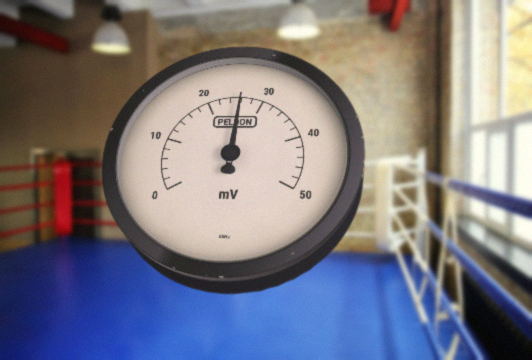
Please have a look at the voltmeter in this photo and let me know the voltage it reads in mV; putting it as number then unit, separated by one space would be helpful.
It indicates 26 mV
